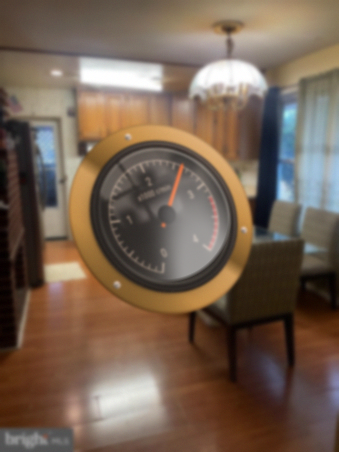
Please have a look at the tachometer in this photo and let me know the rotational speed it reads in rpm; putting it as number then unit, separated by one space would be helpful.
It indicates 2600 rpm
